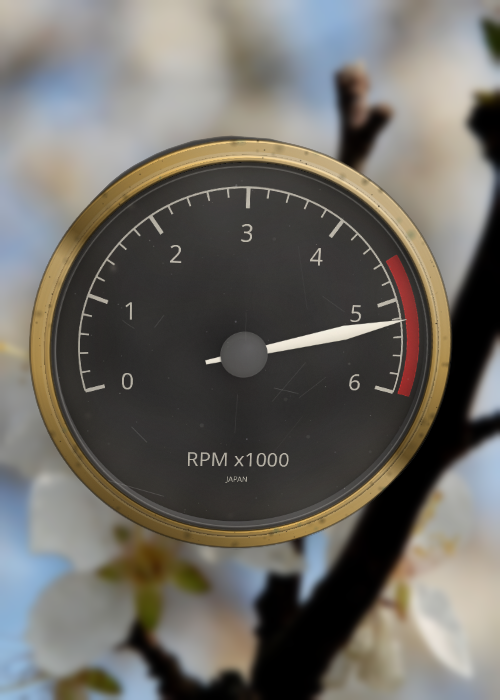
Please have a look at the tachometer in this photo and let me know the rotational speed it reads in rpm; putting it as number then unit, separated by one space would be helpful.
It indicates 5200 rpm
